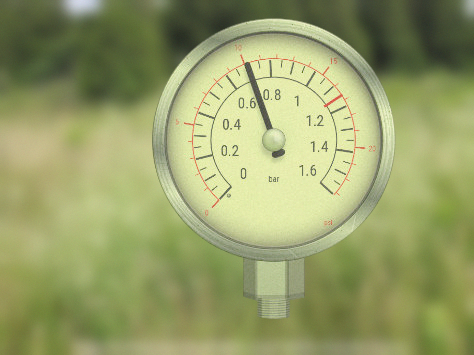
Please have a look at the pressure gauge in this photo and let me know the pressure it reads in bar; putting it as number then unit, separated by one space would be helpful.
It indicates 0.7 bar
